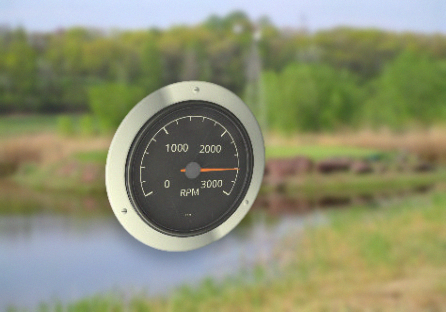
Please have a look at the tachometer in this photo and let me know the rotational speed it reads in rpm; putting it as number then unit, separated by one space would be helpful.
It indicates 2600 rpm
